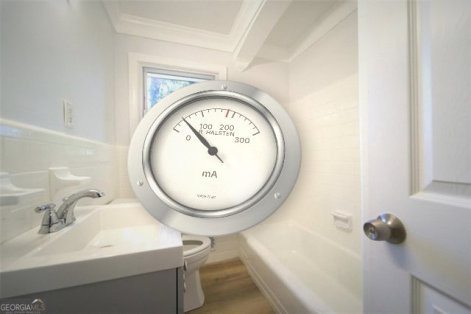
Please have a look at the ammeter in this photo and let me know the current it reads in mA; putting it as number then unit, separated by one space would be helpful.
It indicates 40 mA
